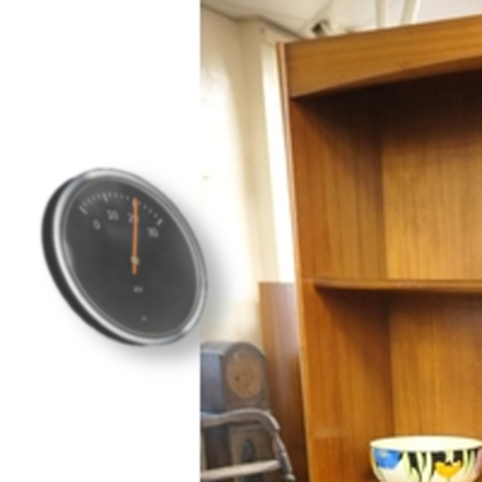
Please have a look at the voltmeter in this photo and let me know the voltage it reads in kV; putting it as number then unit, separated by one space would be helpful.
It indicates 20 kV
